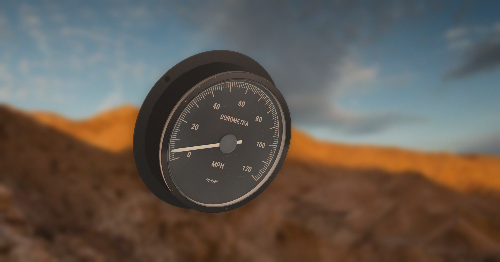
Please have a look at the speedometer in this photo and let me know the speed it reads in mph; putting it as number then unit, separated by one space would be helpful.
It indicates 5 mph
